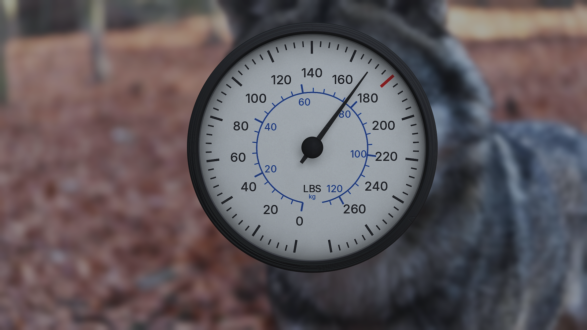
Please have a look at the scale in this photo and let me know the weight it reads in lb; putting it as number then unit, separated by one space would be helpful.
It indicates 170 lb
